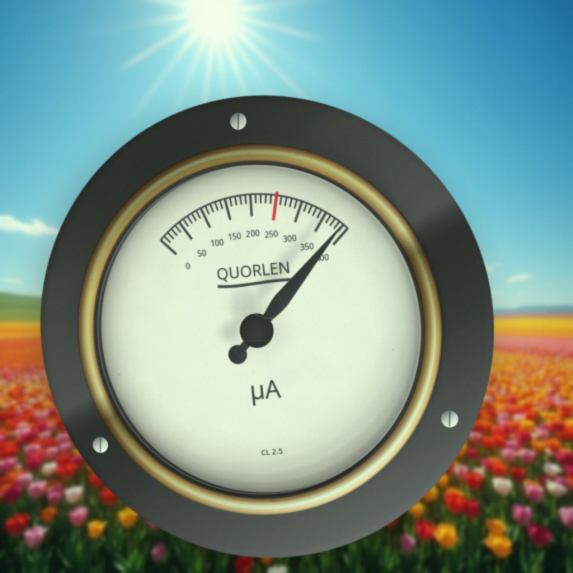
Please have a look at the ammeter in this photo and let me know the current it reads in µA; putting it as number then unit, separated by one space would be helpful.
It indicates 390 µA
